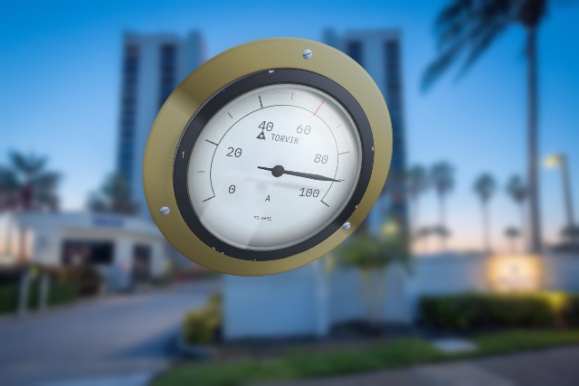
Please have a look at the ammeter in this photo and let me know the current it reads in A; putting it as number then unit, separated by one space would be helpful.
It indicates 90 A
